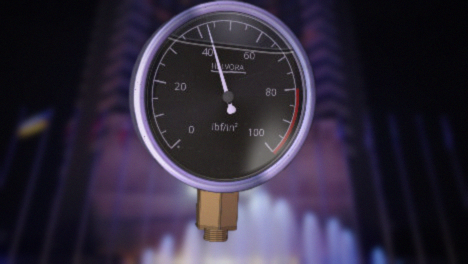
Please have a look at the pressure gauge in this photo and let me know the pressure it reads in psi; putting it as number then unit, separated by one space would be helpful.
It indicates 42.5 psi
